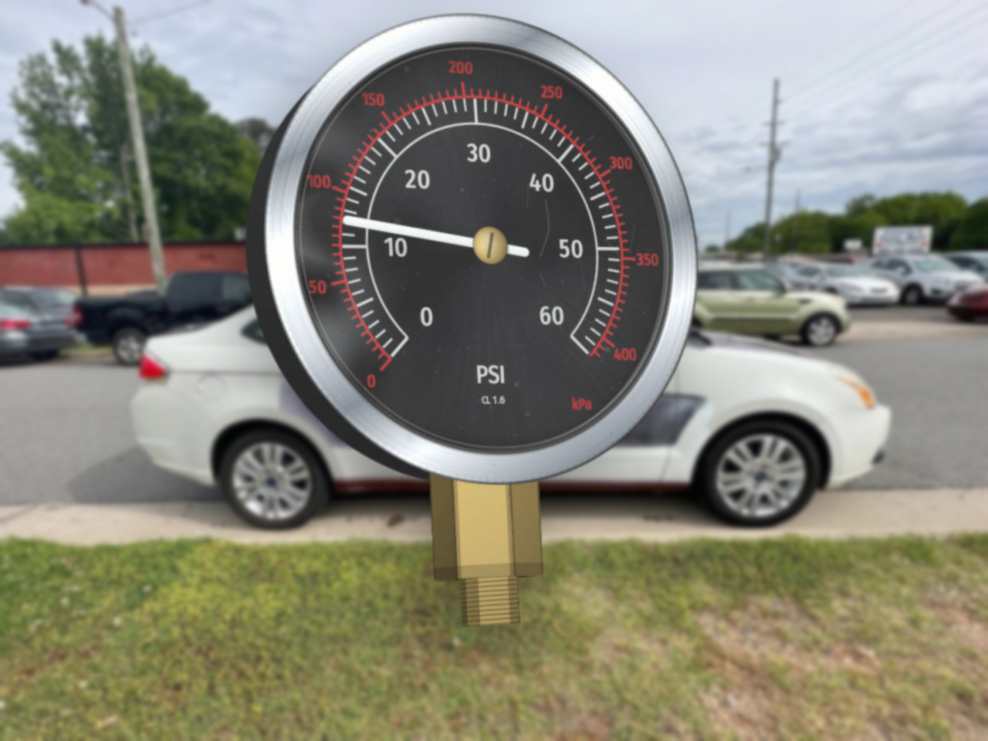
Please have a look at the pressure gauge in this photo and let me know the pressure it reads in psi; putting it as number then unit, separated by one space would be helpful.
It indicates 12 psi
